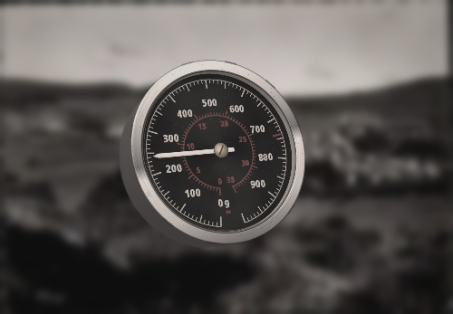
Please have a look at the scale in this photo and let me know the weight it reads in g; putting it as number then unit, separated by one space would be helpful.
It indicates 240 g
